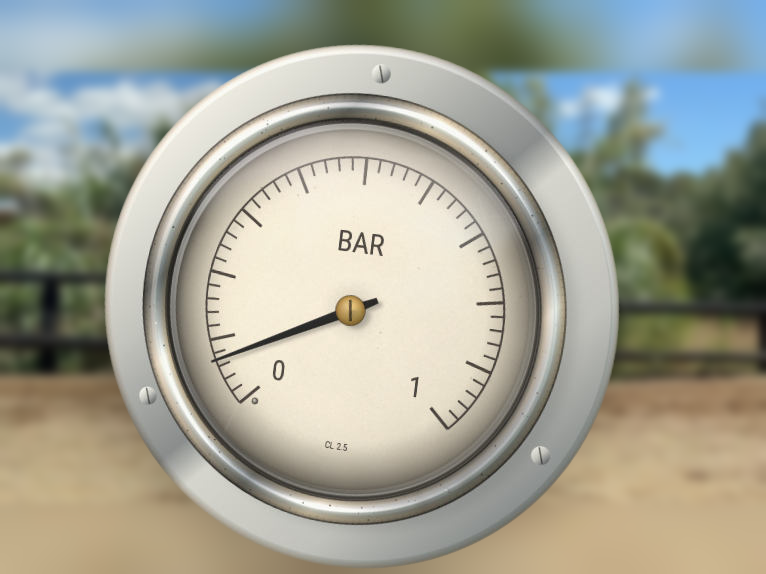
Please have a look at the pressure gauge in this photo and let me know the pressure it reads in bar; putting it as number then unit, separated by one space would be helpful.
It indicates 0.07 bar
